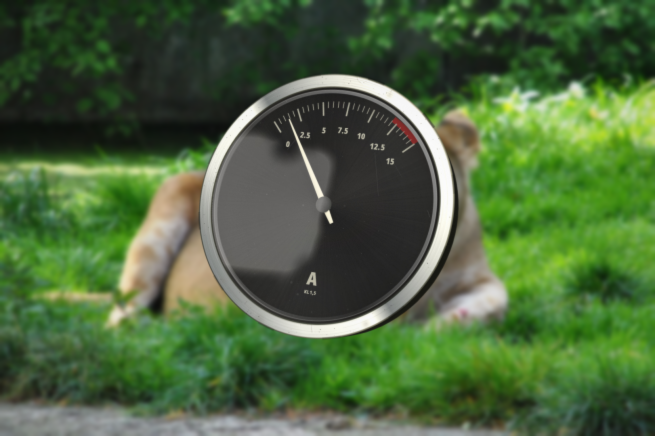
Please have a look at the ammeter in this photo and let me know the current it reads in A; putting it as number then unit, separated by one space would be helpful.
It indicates 1.5 A
